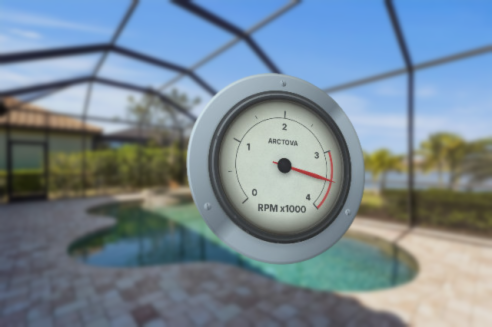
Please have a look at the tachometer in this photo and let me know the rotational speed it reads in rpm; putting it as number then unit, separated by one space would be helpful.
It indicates 3500 rpm
